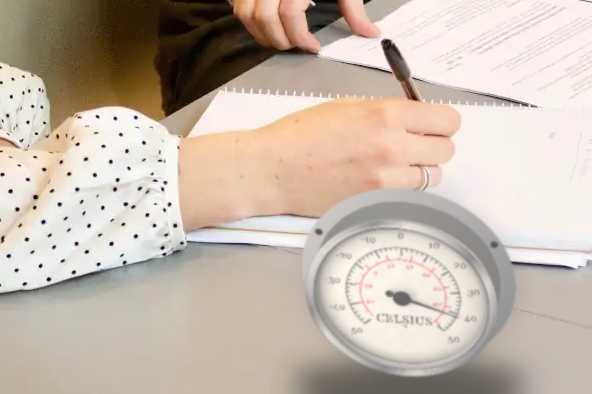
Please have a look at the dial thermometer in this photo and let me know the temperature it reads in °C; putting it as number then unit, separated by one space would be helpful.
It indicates 40 °C
